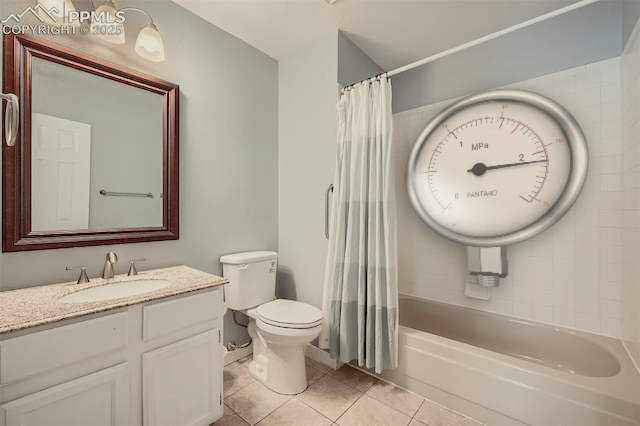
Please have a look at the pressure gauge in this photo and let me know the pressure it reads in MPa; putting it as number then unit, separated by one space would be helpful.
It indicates 2.1 MPa
